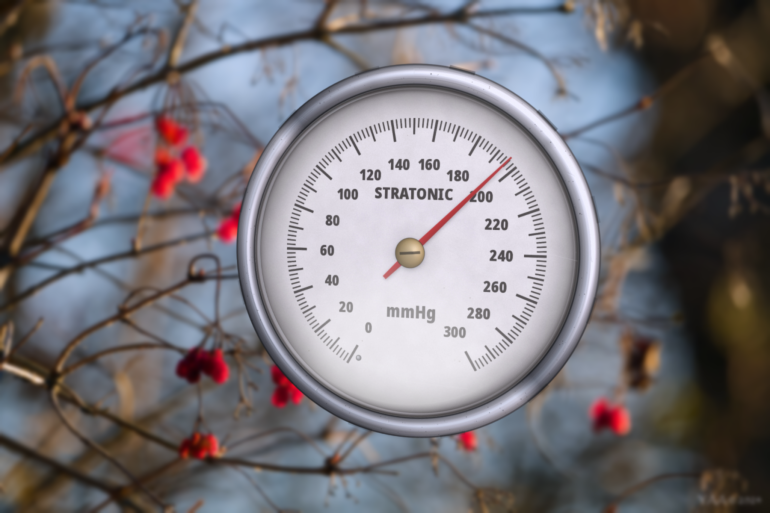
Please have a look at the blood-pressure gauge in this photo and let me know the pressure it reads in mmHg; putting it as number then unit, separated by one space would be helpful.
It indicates 196 mmHg
